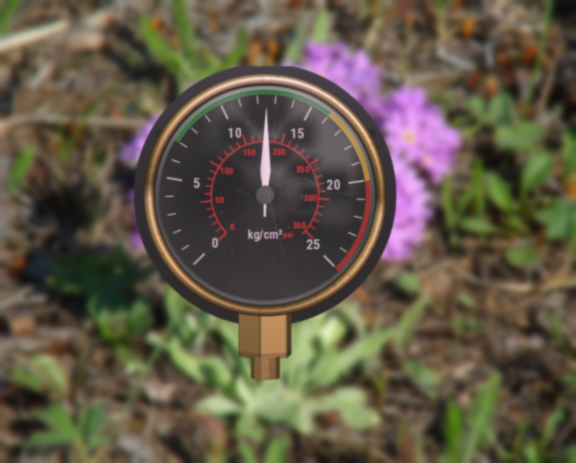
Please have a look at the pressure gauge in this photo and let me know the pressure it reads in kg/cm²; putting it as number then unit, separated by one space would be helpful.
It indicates 12.5 kg/cm²
